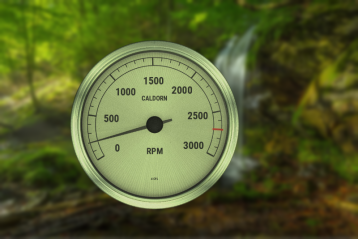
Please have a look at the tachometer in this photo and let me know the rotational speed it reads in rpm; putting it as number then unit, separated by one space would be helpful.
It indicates 200 rpm
